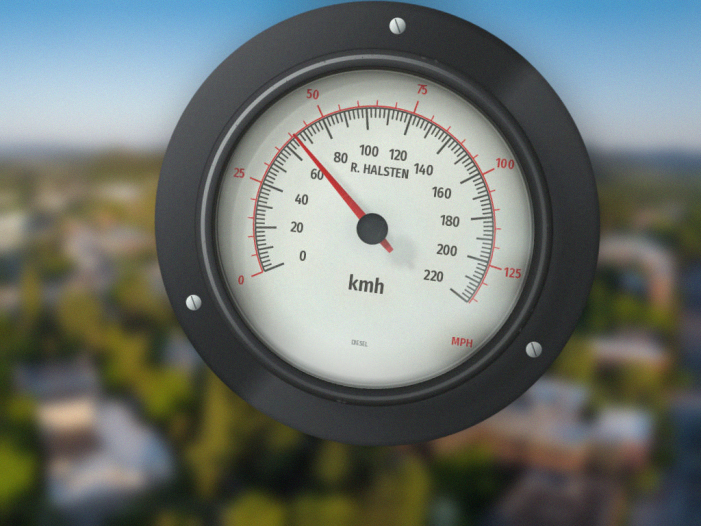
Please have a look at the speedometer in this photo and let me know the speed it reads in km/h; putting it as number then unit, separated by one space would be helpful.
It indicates 66 km/h
